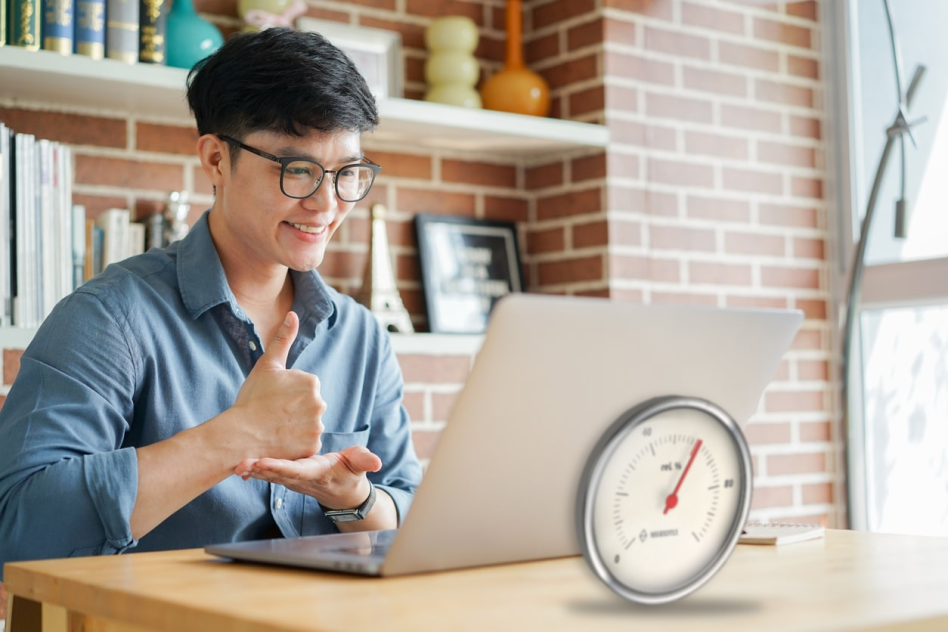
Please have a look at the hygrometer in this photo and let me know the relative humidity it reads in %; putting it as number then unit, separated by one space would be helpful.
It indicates 60 %
